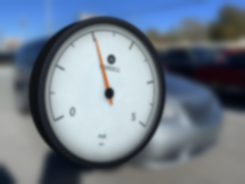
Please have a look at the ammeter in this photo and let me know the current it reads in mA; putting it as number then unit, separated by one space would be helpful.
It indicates 2 mA
